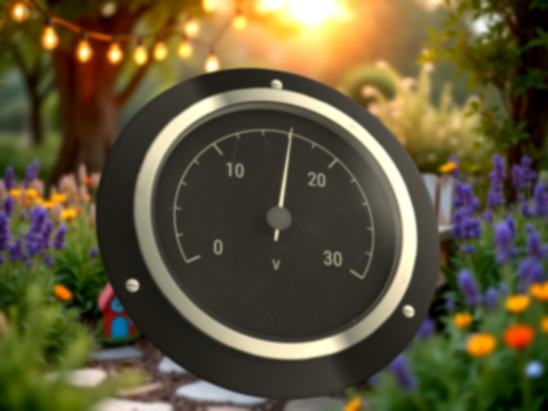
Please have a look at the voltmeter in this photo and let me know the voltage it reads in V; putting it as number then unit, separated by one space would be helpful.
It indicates 16 V
